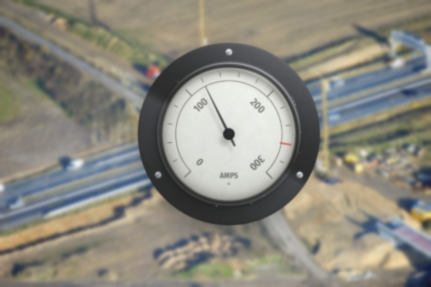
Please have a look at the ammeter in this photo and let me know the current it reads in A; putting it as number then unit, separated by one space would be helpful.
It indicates 120 A
